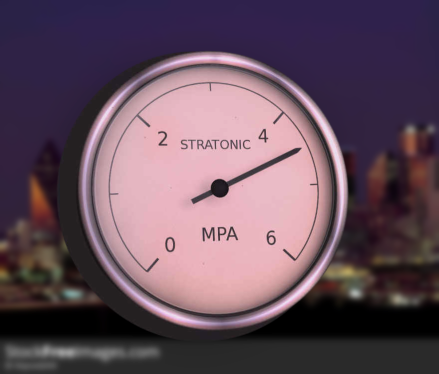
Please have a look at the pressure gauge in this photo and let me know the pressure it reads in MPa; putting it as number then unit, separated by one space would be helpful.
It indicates 4.5 MPa
